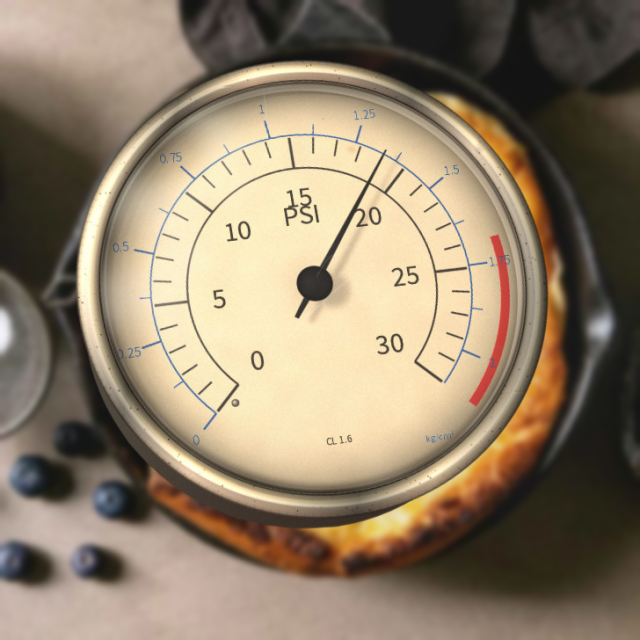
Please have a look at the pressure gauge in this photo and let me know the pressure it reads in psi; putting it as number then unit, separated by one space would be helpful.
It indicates 19 psi
